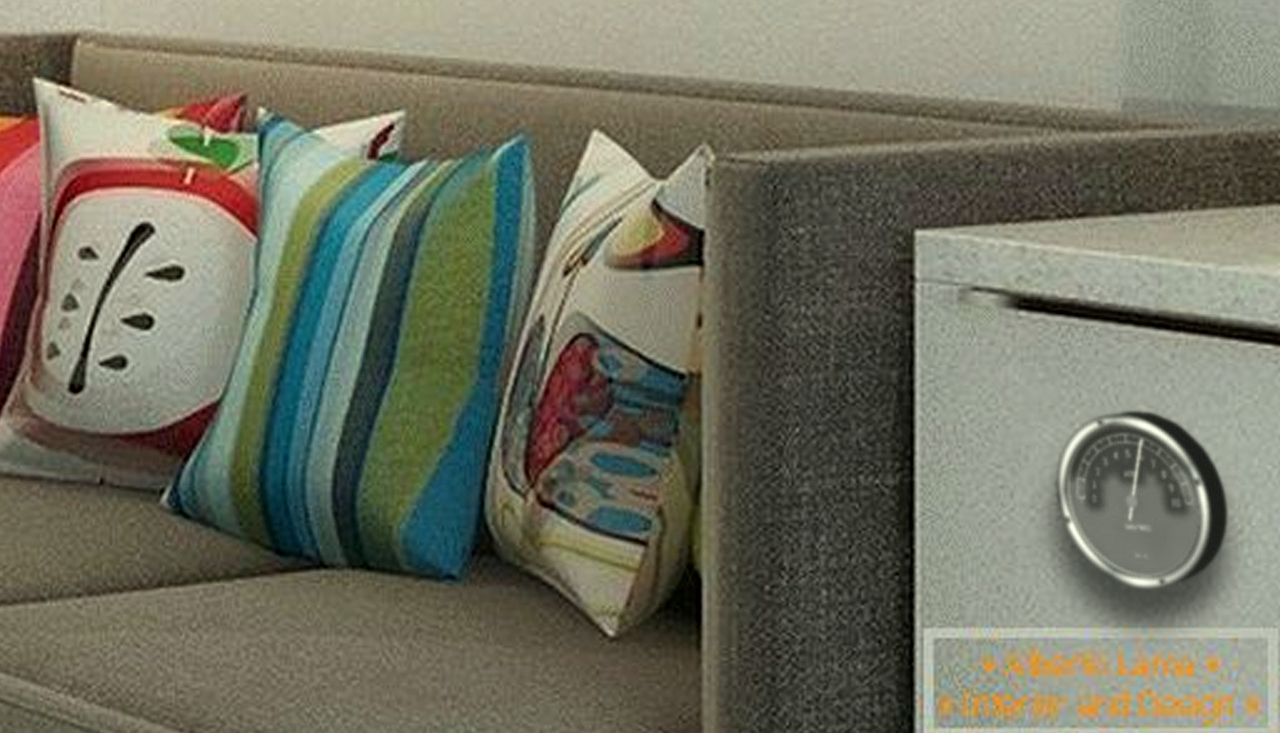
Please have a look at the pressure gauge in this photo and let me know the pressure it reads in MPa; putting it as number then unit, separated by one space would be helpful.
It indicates 6 MPa
